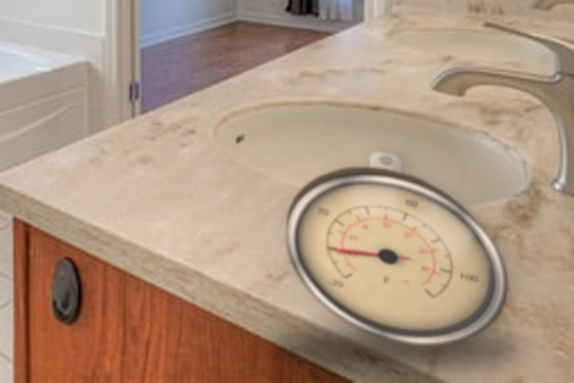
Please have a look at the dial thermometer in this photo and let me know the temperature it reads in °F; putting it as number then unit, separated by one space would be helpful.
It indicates 0 °F
